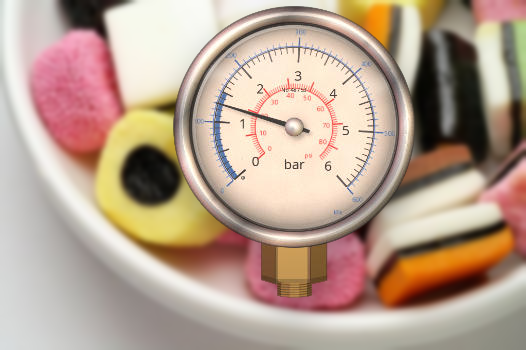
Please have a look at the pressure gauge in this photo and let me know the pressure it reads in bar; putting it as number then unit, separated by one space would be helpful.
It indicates 1.3 bar
